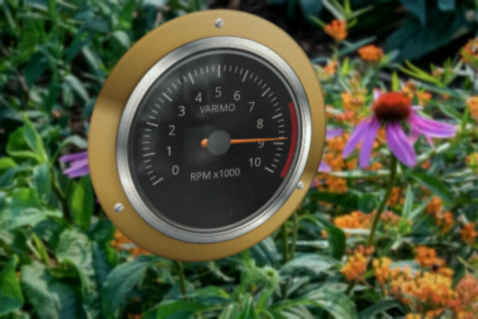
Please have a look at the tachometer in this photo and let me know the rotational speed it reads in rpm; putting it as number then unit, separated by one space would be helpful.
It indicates 8800 rpm
